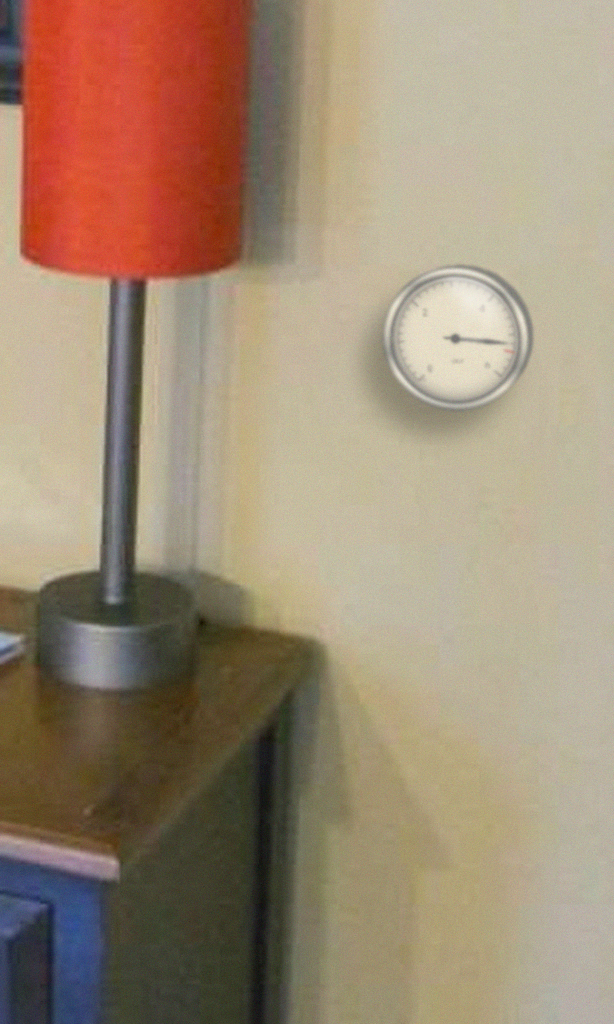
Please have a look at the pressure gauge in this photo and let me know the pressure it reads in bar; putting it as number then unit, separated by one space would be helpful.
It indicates 5.2 bar
